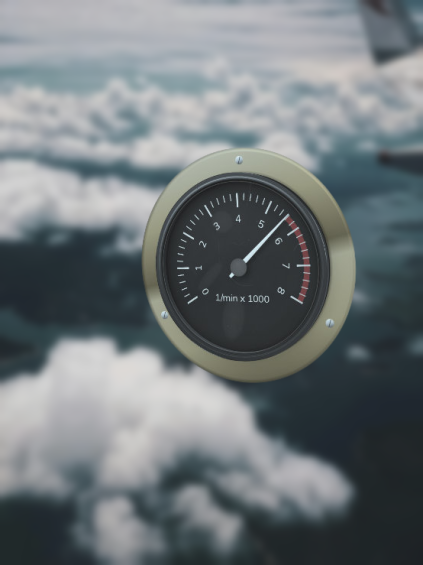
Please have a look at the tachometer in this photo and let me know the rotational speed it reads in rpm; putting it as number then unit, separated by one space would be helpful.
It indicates 5600 rpm
